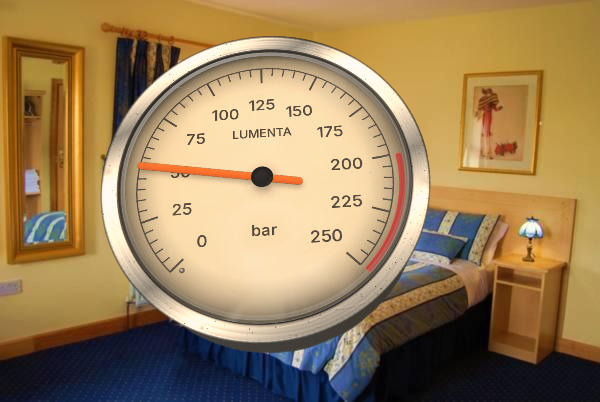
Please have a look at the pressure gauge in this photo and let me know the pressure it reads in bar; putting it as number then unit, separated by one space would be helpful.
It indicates 50 bar
